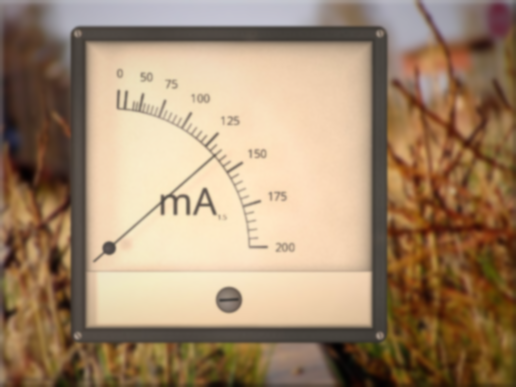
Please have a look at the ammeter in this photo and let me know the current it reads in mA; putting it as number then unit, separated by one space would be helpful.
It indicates 135 mA
